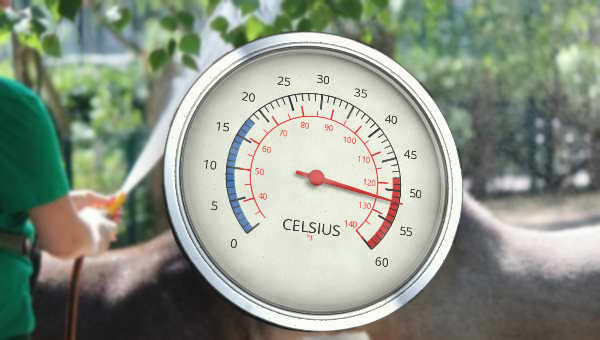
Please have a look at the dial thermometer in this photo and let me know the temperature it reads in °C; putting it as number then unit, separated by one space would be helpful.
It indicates 52 °C
